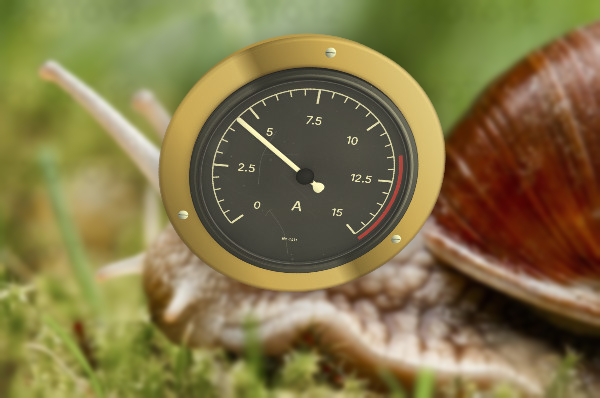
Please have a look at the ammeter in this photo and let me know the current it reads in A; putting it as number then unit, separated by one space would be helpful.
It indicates 4.5 A
